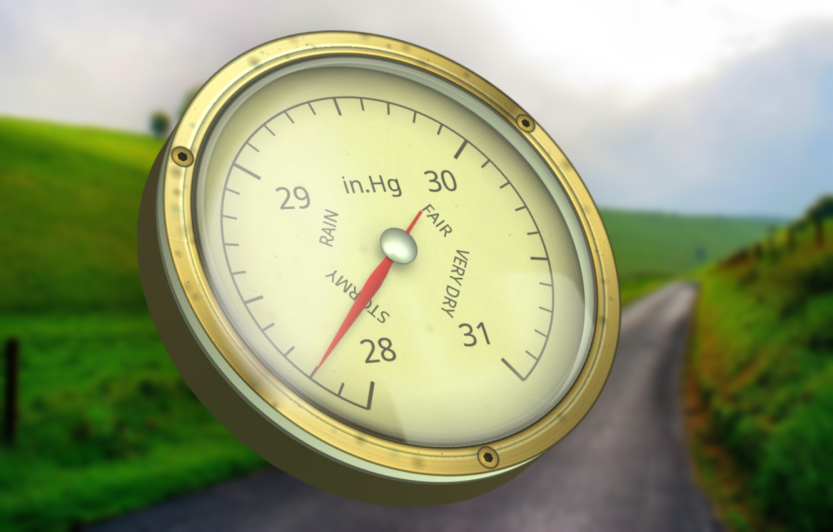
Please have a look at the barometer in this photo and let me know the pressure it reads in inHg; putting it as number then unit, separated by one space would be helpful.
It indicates 28.2 inHg
